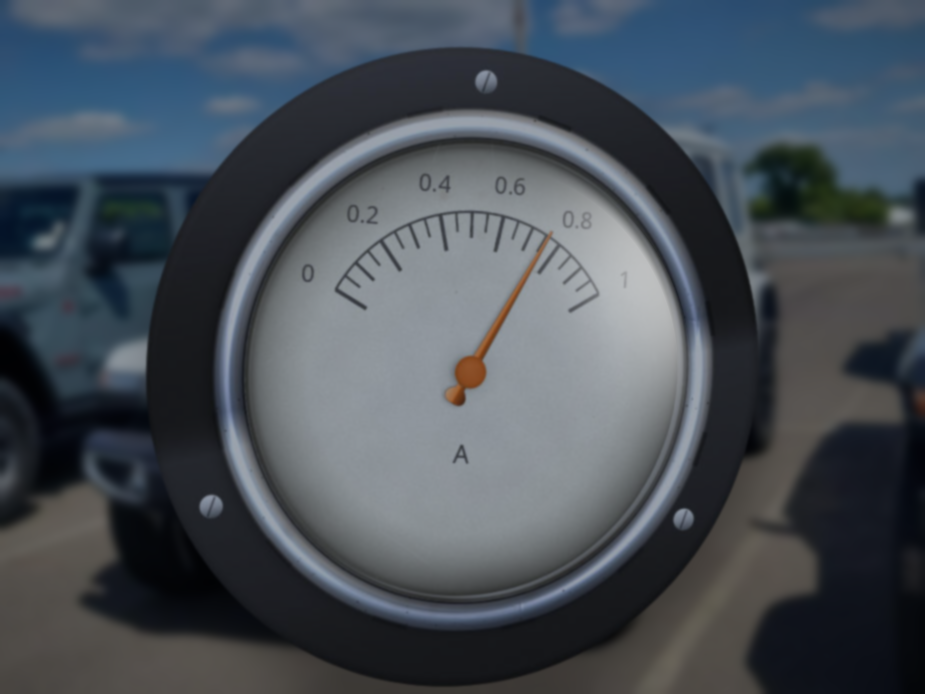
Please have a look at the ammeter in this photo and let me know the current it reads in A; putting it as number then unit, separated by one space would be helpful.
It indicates 0.75 A
